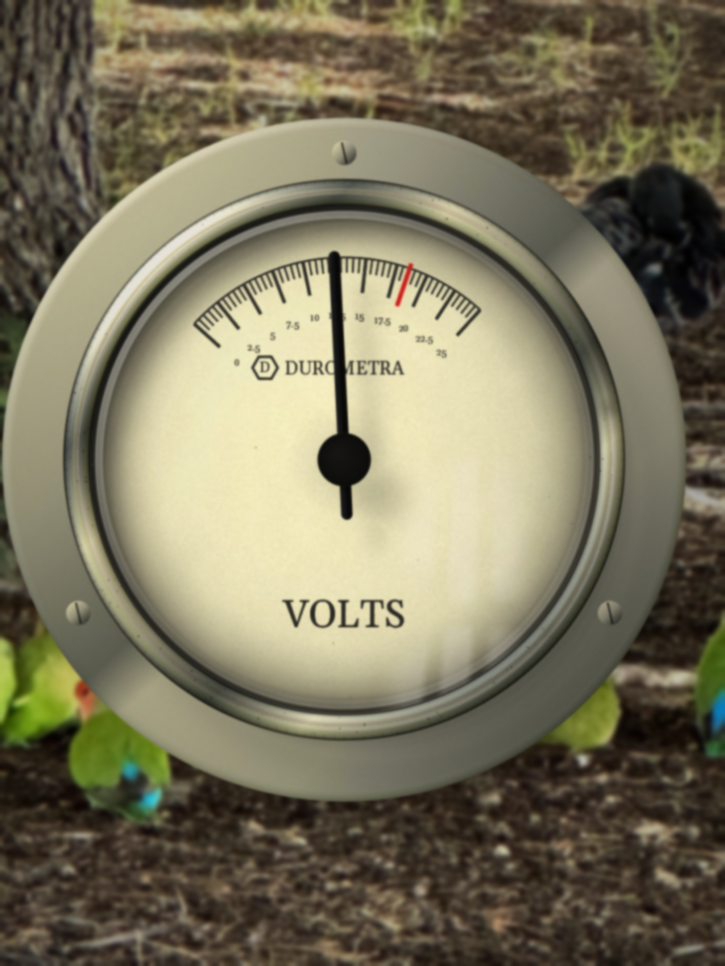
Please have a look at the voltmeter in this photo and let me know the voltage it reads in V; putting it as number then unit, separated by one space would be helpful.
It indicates 12.5 V
